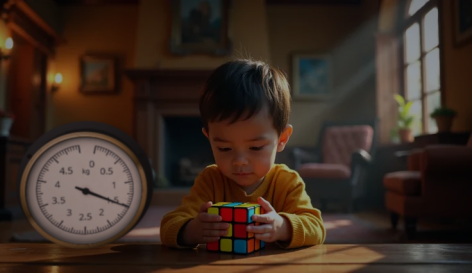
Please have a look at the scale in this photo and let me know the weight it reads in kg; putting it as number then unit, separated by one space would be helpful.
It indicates 1.5 kg
